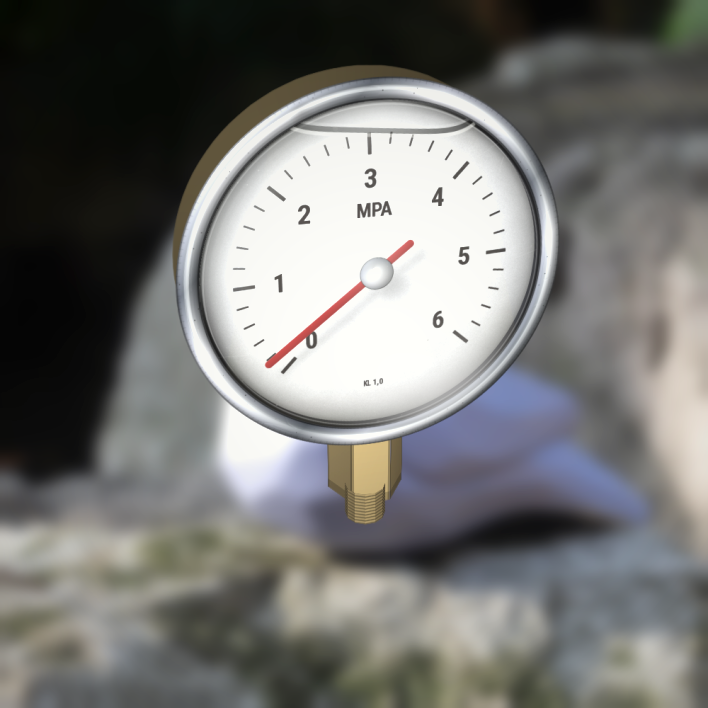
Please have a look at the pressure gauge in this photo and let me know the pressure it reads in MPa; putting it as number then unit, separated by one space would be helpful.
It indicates 0.2 MPa
